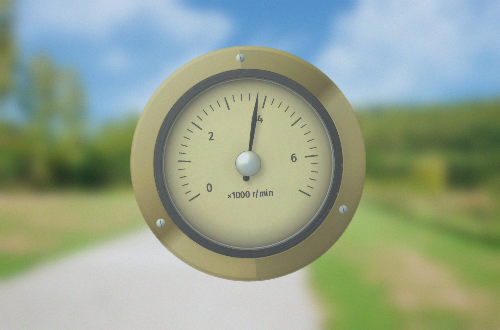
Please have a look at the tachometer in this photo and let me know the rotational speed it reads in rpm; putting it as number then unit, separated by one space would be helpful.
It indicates 3800 rpm
